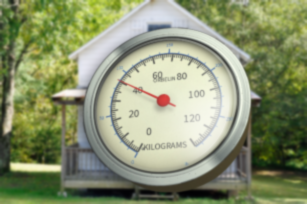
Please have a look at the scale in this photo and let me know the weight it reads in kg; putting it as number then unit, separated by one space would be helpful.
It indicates 40 kg
